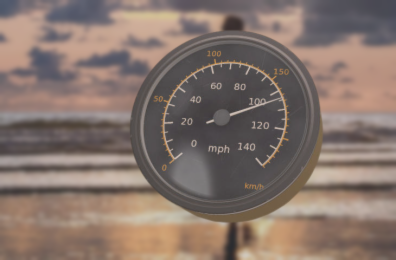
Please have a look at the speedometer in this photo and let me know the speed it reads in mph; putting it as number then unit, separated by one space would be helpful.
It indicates 105 mph
